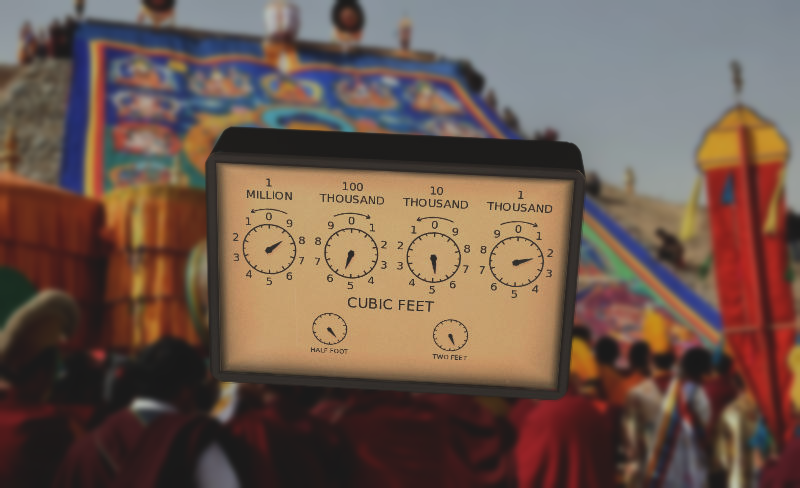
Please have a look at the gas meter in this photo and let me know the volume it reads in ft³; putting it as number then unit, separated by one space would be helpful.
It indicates 855200 ft³
